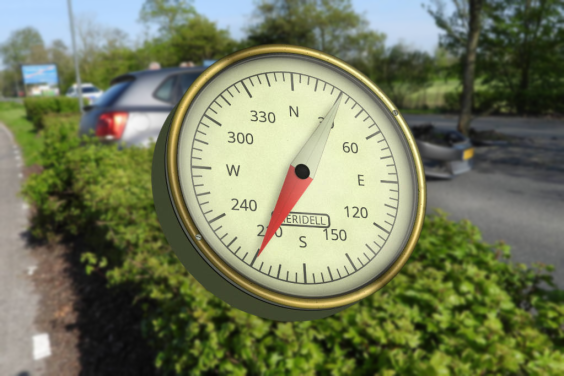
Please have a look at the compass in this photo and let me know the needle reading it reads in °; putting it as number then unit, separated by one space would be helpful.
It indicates 210 °
